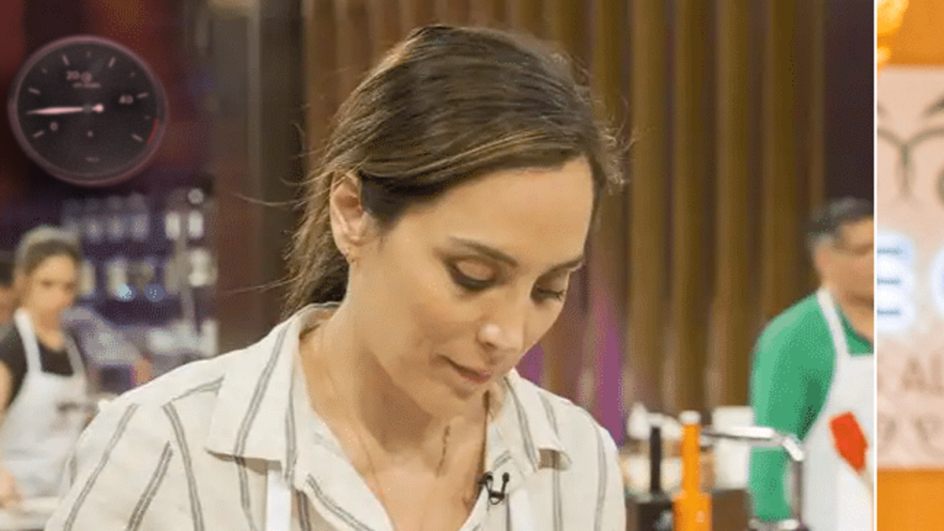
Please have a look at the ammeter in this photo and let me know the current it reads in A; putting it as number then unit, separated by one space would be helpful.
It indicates 5 A
